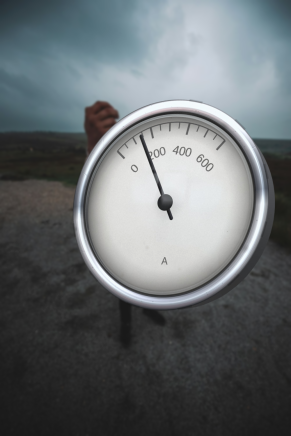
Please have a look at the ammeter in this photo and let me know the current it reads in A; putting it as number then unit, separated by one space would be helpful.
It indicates 150 A
